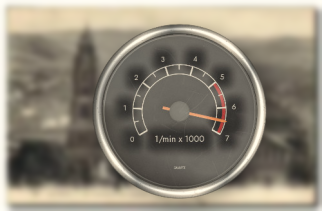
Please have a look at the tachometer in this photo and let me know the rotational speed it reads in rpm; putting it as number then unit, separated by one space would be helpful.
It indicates 6500 rpm
